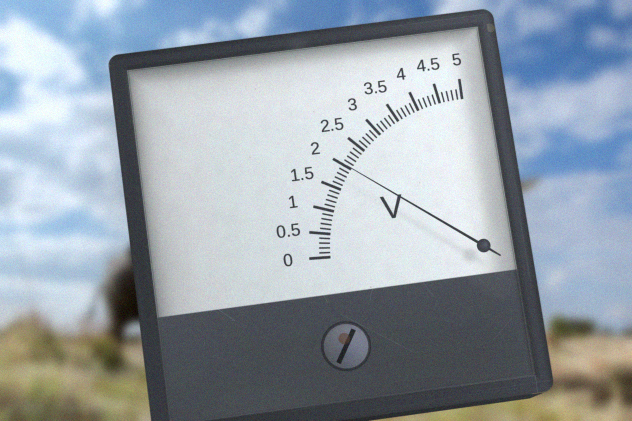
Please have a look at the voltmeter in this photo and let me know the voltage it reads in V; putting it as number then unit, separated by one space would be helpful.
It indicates 2 V
